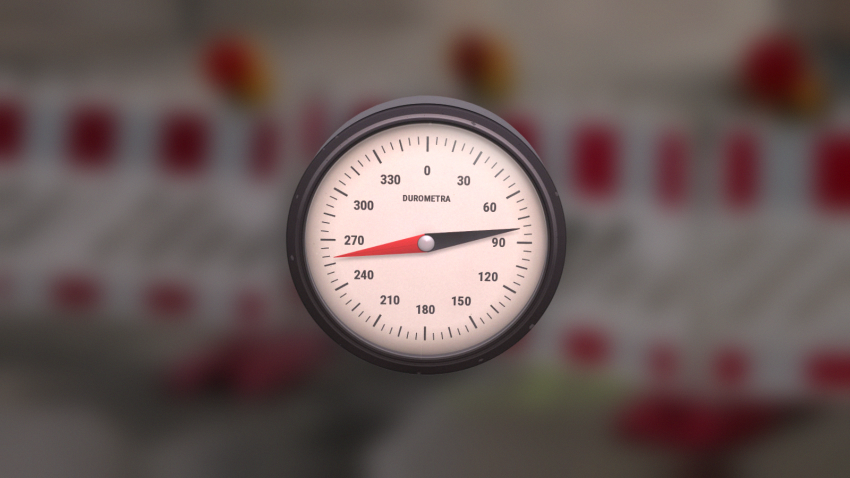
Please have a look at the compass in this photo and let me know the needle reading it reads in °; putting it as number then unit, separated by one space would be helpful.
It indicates 260 °
